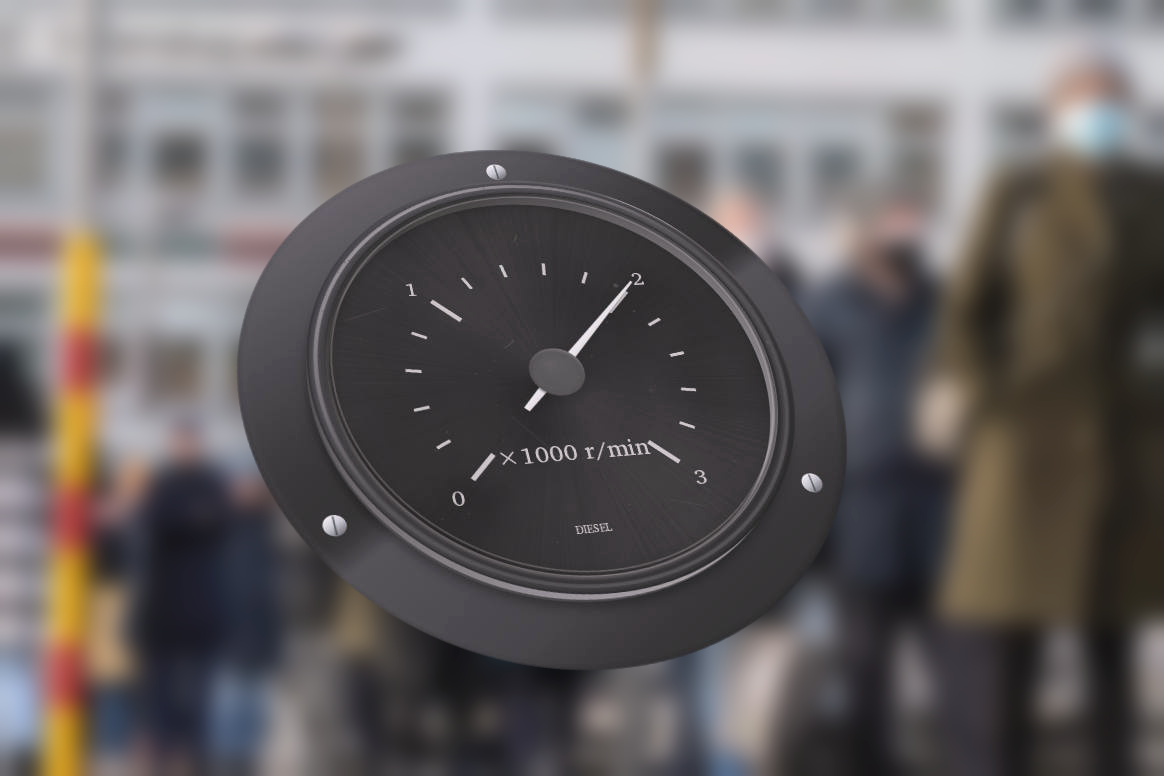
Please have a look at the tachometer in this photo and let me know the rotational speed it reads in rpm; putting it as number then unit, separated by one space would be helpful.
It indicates 2000 rpm
